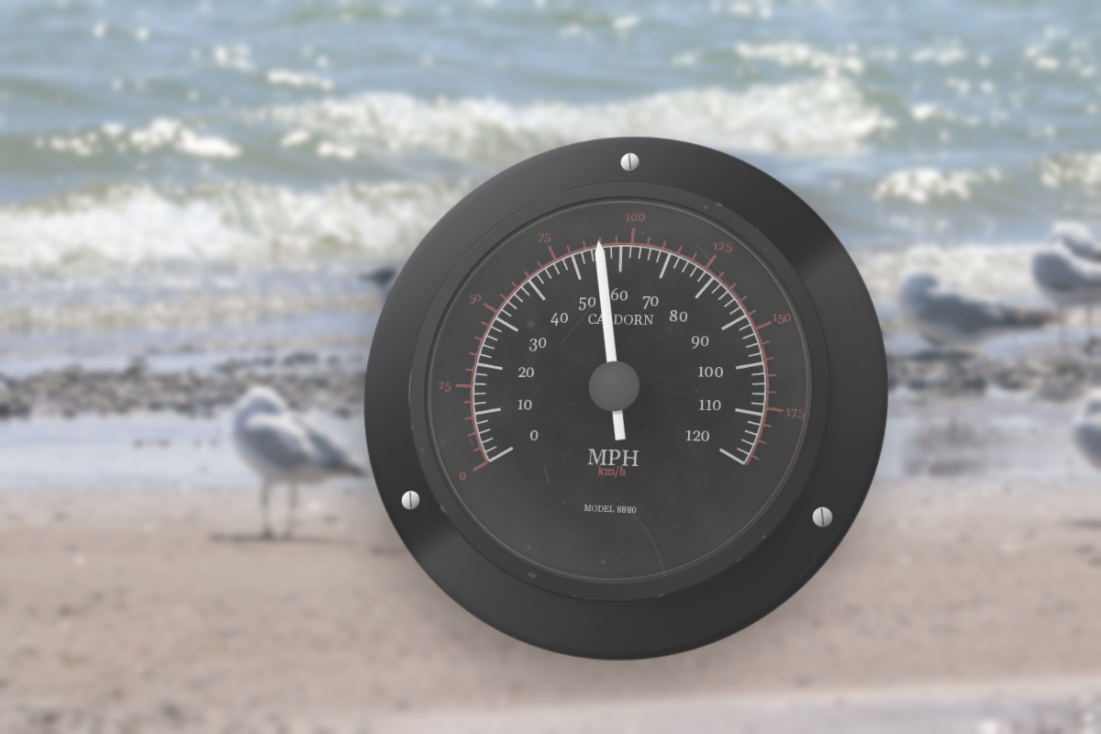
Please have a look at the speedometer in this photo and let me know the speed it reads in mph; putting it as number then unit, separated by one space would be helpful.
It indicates 56 mph
